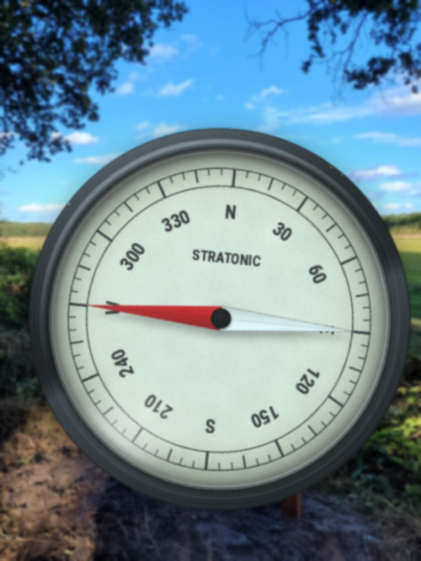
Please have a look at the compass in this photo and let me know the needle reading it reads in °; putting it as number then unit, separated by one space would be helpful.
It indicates 270 °
